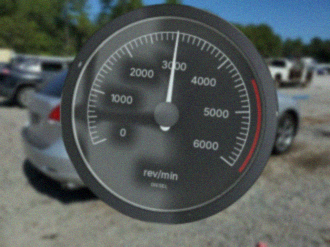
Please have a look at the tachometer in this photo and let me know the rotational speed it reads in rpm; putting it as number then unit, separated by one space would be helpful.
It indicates 3000 rpm
